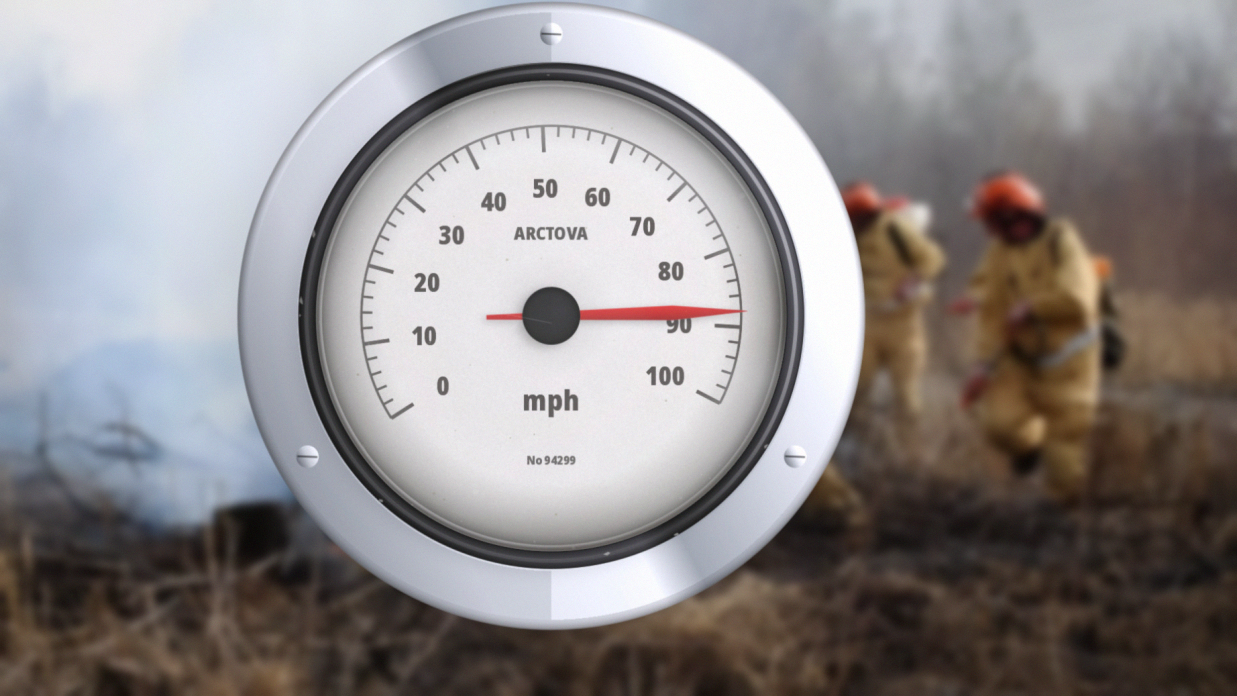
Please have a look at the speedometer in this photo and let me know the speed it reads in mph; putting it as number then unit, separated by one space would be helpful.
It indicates 88 mph
